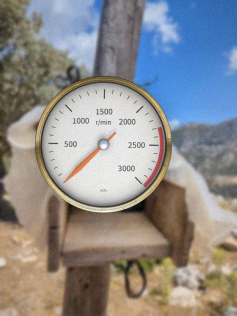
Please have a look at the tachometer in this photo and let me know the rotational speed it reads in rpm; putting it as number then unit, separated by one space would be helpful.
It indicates 0 rpm
